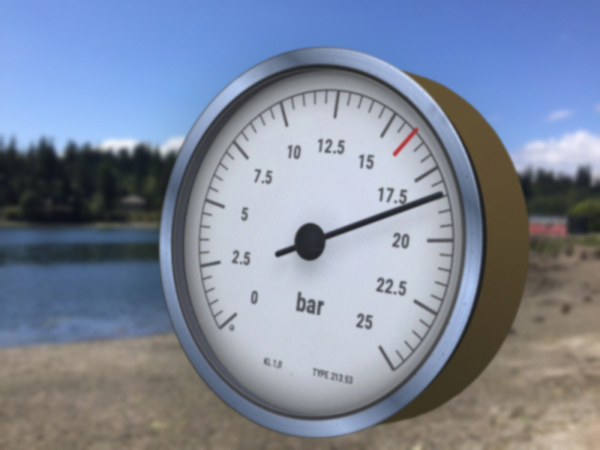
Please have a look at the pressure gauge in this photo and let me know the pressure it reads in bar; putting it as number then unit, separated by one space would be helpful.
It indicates 18.5 bar
